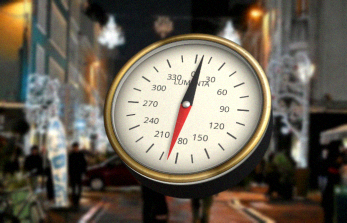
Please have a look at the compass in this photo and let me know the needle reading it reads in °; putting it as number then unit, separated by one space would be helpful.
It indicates 187.5 °
